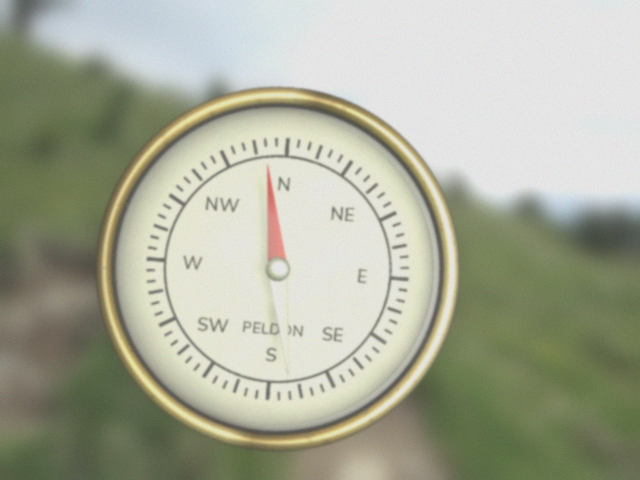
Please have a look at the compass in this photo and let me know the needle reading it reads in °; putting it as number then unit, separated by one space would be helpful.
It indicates 350 °
